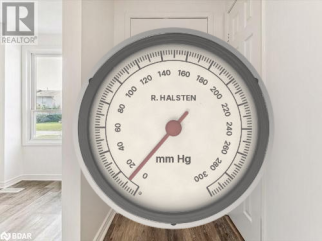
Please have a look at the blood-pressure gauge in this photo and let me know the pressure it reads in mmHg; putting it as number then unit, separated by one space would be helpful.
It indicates 10 mmHg
